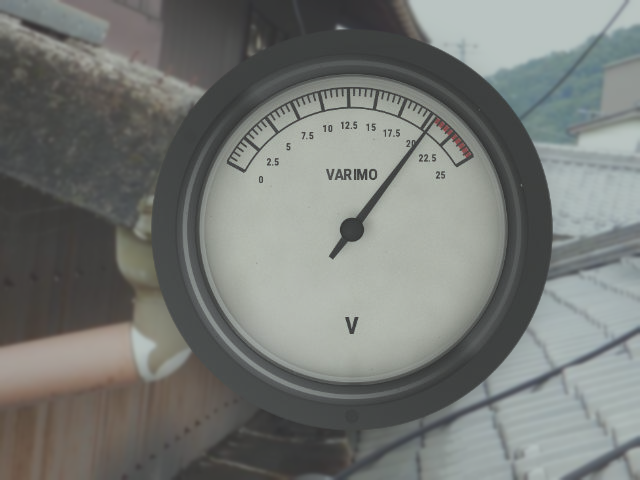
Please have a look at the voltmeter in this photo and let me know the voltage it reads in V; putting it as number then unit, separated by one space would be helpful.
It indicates 20.5 V
